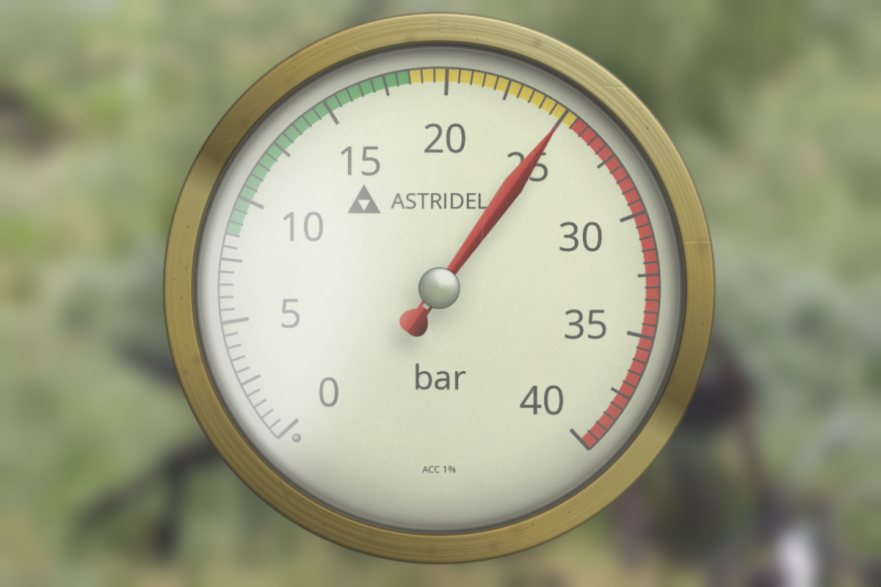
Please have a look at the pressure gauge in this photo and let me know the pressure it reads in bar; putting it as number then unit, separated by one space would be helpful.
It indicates 25 bar
